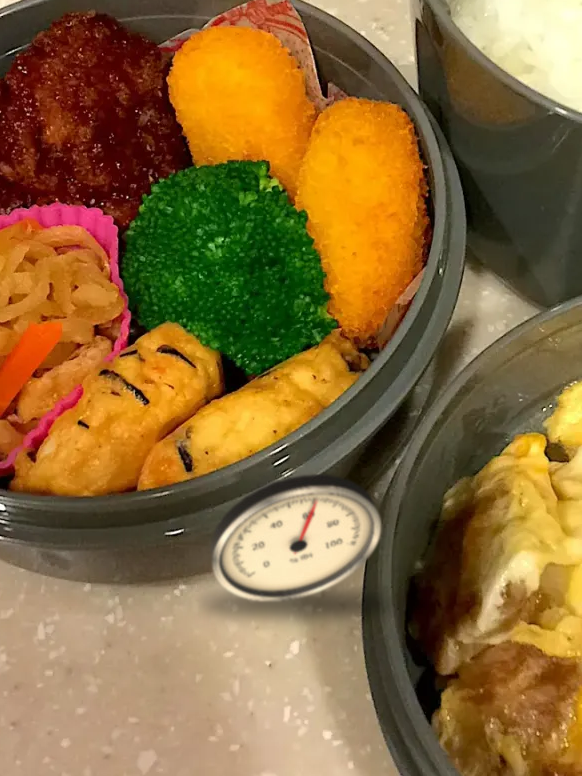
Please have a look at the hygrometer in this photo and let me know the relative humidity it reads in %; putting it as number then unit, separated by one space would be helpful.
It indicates 60 %
